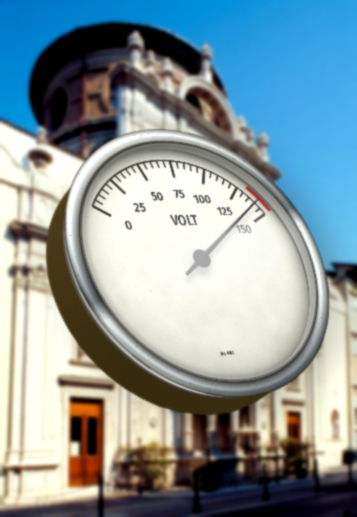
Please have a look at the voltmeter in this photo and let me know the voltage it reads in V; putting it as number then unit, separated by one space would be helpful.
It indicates 140 V
